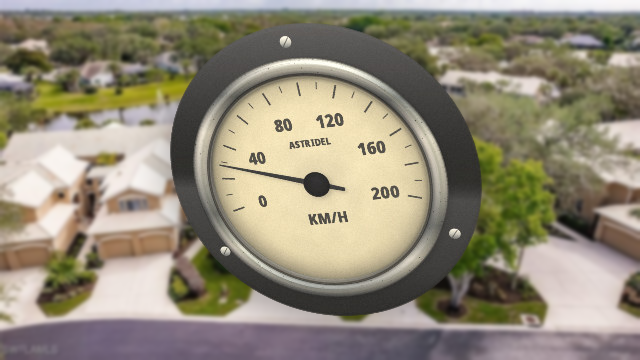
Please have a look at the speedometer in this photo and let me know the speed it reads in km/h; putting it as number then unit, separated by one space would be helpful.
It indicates 30 km/h
